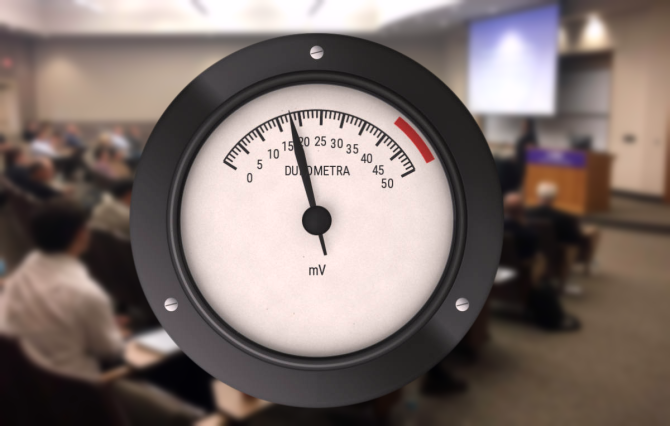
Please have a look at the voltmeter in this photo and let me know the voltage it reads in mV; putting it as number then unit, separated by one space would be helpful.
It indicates 18 mV
